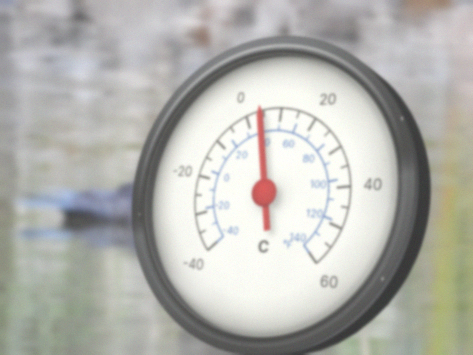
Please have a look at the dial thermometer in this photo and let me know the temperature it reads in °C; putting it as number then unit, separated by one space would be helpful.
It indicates 5 °C
